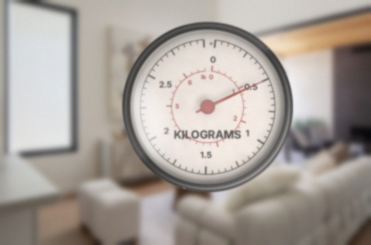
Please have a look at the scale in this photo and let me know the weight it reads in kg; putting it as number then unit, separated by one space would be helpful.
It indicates 0.5 kg
